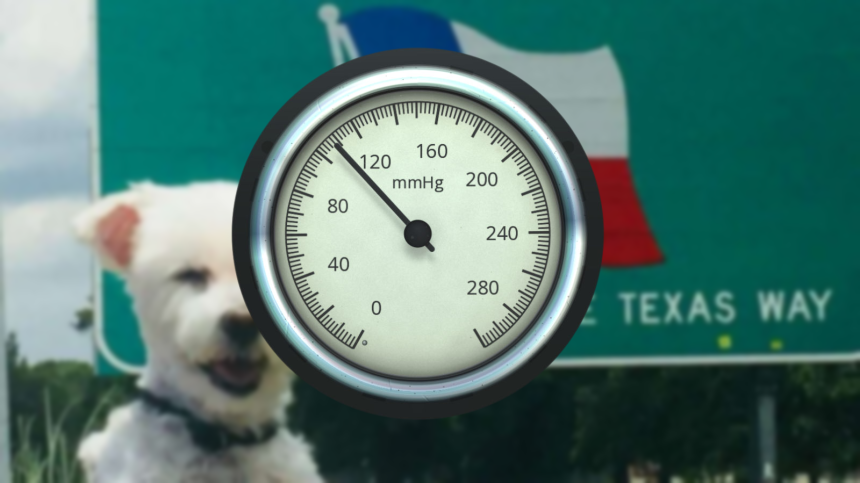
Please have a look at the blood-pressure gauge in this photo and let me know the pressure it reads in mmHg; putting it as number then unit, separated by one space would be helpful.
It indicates 108 mmHg
